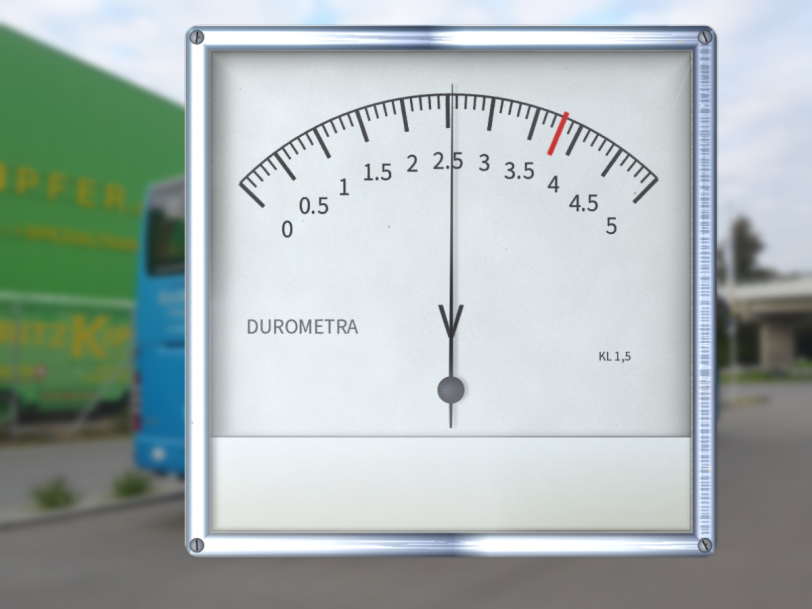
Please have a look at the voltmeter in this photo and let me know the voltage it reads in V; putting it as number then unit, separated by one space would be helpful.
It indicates 2.55 V
